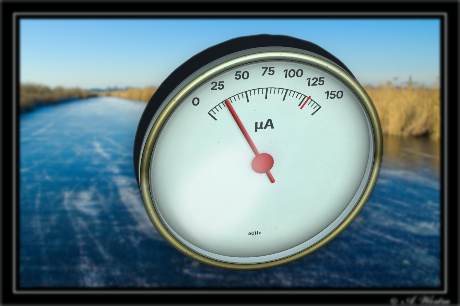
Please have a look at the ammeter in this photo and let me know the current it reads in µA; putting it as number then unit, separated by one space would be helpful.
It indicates 25 µA
